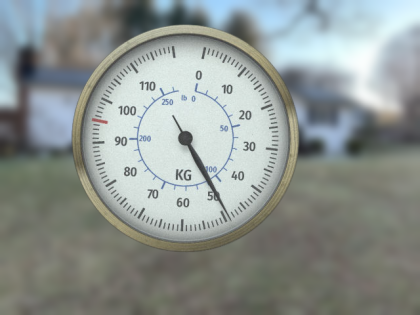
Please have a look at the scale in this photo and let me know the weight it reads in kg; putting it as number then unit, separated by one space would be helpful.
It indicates 49 kg
